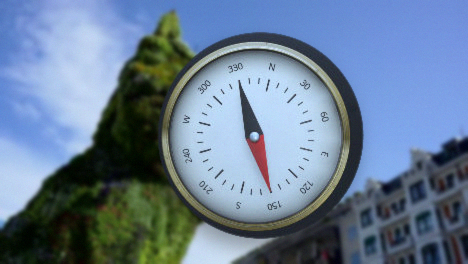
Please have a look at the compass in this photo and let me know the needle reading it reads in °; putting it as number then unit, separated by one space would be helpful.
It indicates 150 °
